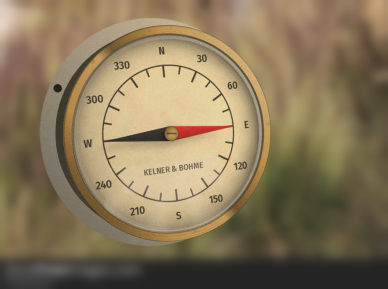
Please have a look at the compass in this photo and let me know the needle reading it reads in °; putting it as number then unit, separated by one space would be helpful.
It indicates 90 °
